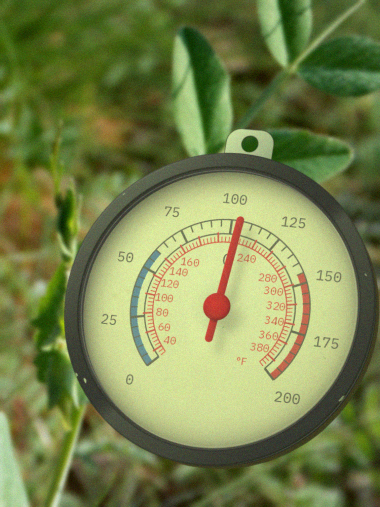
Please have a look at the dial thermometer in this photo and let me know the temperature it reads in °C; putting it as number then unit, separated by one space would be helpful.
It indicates 105 °C
